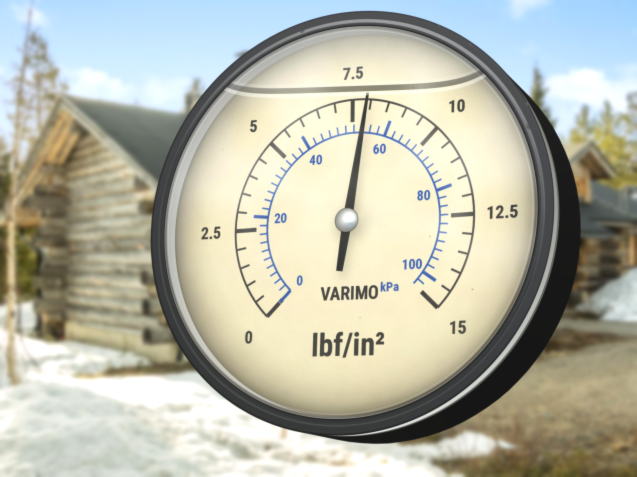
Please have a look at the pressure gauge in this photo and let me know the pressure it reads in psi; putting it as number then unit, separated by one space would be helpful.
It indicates 8 psi
